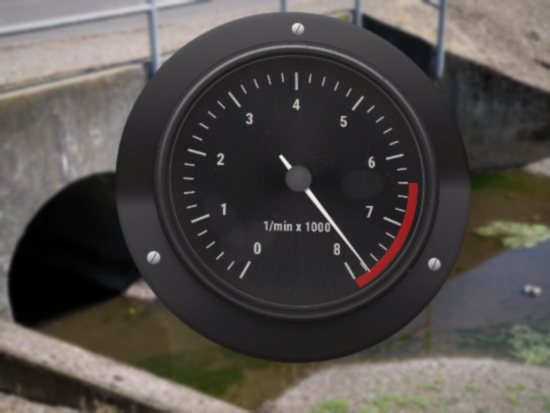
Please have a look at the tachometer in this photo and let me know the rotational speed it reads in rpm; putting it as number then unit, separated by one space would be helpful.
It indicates 7800 rpm
